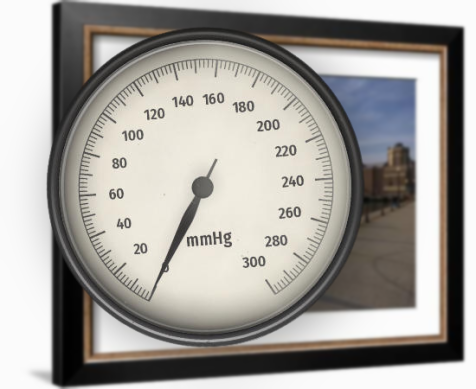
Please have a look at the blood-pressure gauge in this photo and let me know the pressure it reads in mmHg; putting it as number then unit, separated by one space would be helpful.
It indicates 0 mmHg
